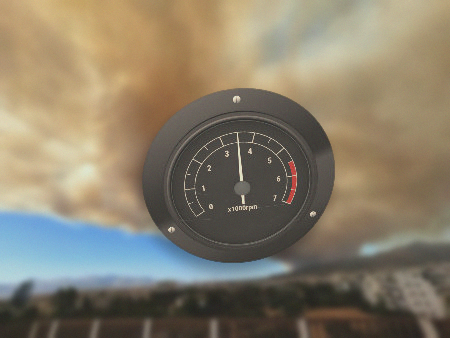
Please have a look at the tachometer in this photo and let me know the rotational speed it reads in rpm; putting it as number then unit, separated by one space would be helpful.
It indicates 3500 rpm
